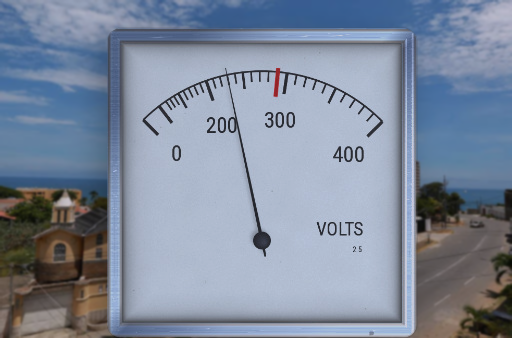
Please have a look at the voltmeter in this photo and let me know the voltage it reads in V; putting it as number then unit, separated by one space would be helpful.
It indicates 230 V
